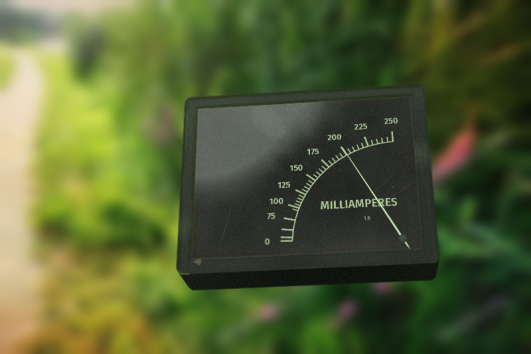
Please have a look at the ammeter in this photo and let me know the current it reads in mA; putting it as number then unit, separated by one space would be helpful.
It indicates 200 mA
